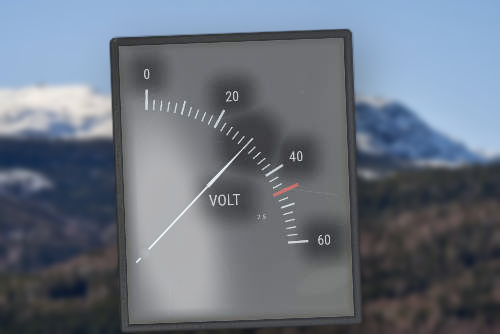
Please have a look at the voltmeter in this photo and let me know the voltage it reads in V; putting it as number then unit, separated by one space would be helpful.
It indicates 30 V
